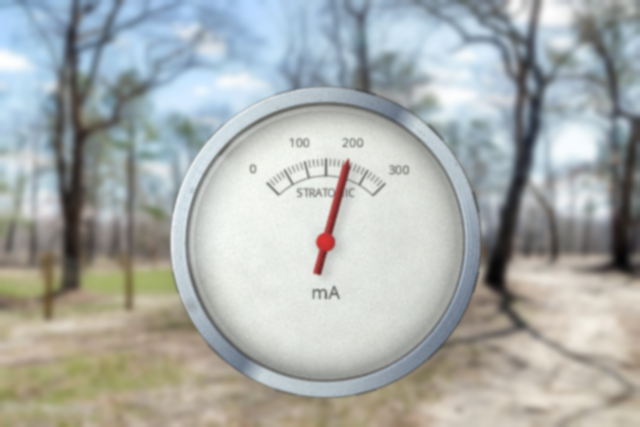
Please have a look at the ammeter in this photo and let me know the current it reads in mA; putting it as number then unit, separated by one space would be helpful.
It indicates 200 mA
